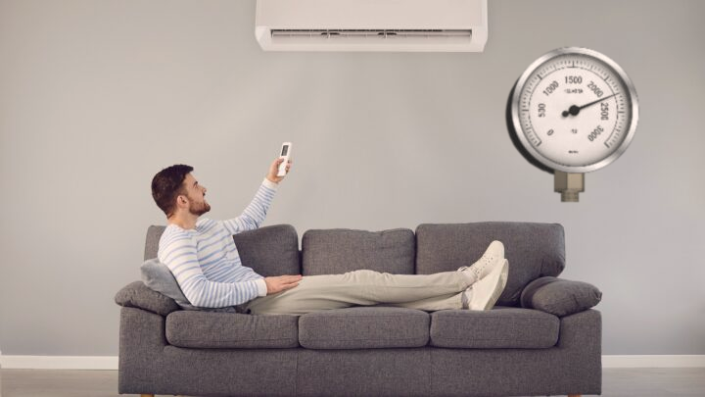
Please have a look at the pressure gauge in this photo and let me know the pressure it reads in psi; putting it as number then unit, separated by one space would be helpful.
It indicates 2250 psi
